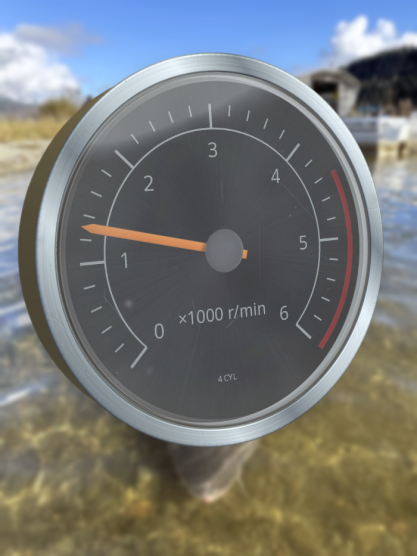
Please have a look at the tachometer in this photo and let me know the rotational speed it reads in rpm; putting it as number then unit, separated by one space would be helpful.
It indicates 1300 rpm
